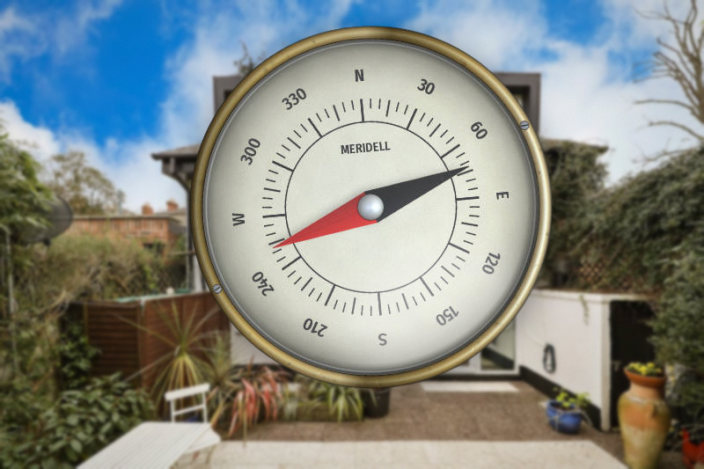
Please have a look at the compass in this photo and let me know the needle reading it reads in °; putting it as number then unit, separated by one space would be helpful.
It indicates 252.5 °
